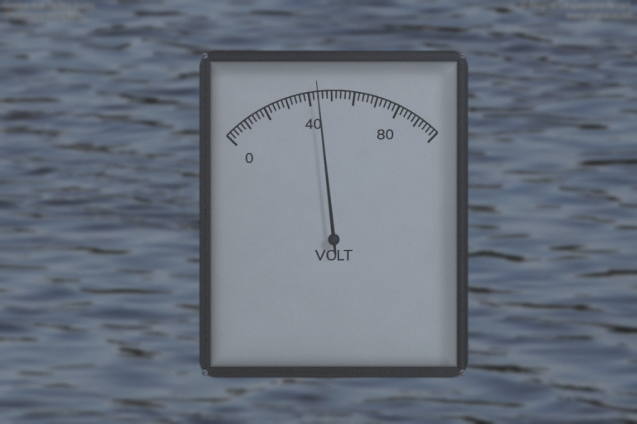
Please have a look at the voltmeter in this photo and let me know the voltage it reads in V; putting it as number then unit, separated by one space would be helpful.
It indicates 44 V
